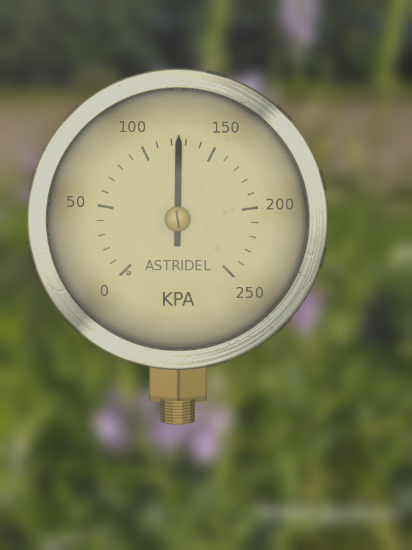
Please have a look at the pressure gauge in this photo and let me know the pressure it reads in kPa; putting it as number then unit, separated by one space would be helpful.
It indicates 125 kPa
